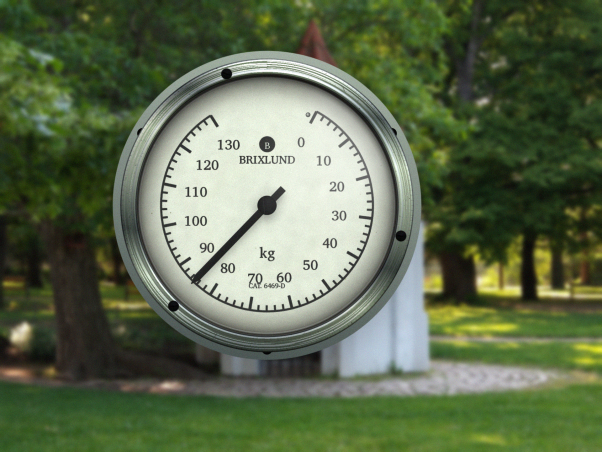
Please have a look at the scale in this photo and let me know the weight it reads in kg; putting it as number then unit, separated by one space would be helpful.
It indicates 85 kg
